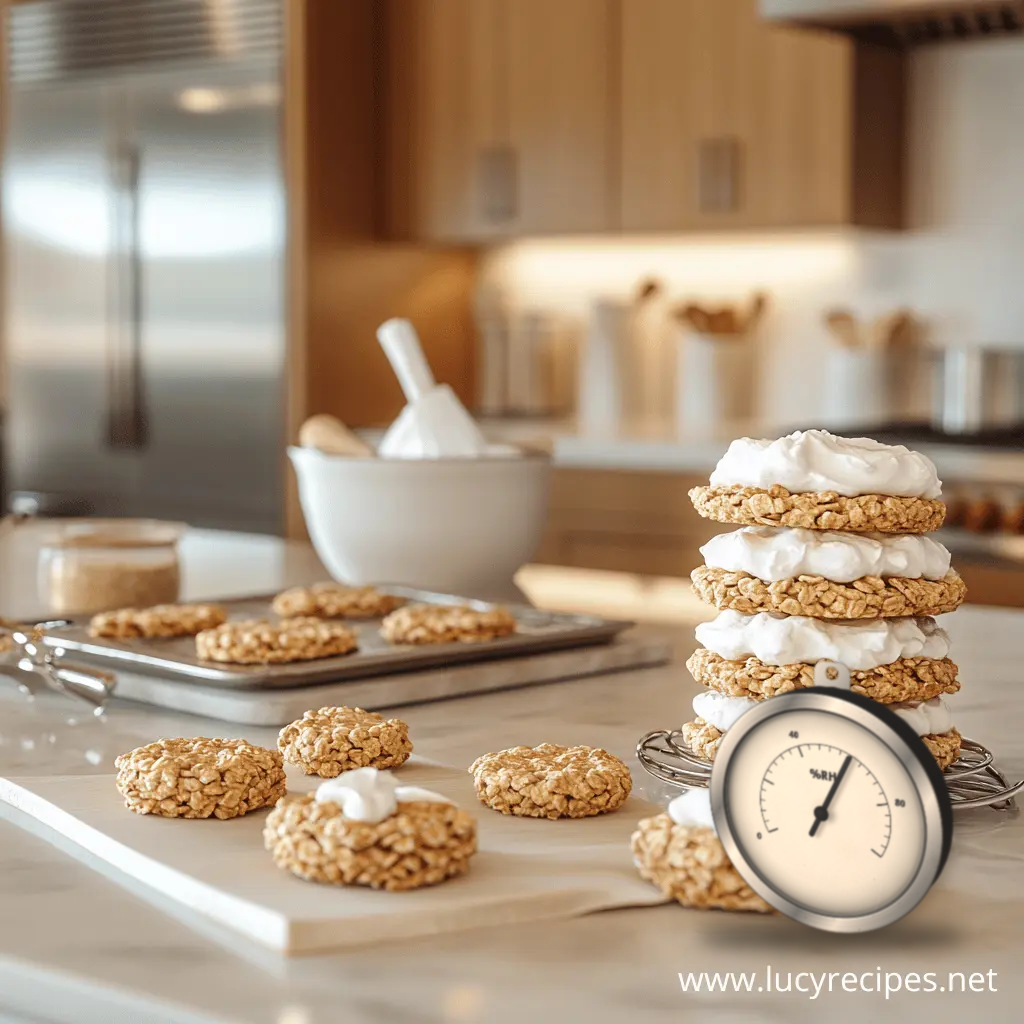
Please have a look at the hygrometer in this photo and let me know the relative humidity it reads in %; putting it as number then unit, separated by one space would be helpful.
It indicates 60 %
